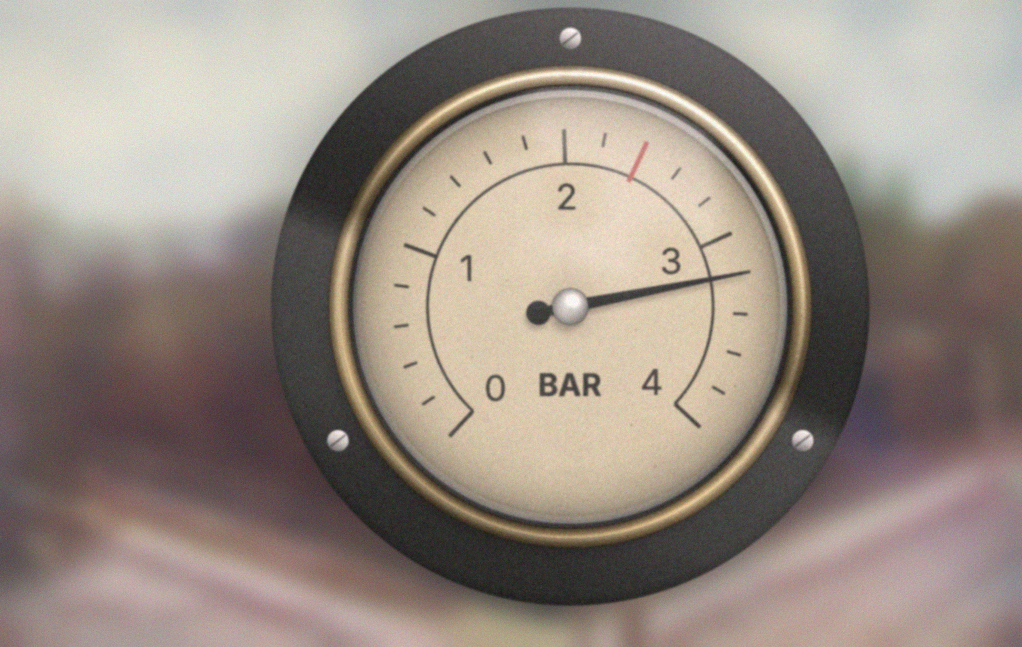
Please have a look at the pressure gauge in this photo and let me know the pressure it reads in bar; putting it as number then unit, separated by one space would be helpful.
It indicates 3.2 bar
